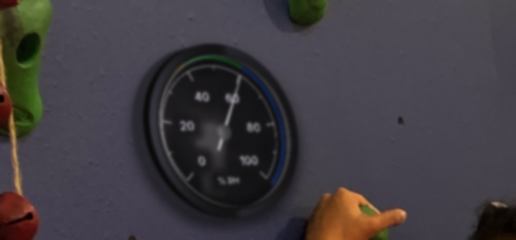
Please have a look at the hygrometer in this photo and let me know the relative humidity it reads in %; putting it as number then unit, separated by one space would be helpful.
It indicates 60 %
